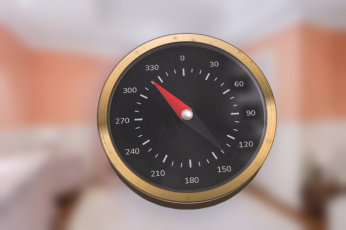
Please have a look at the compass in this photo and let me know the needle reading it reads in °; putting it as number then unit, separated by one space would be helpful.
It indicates 320 °
